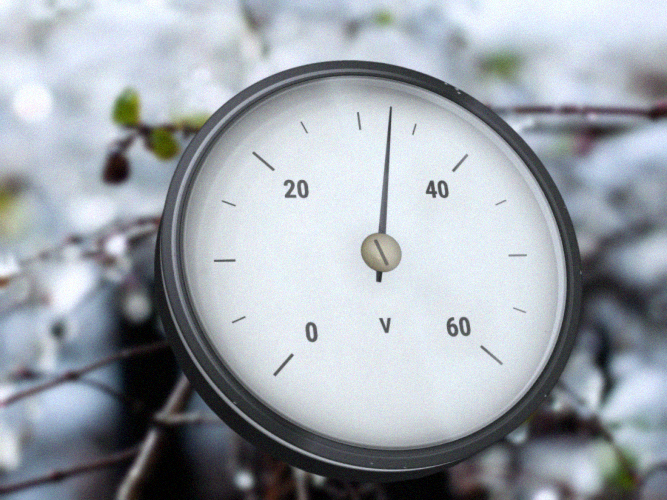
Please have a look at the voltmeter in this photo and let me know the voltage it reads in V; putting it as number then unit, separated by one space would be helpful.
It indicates 32.5 V
